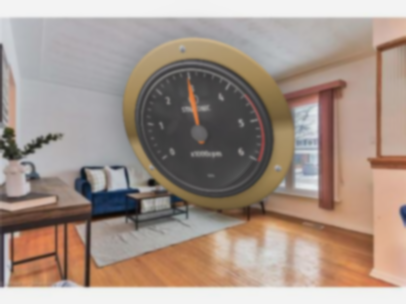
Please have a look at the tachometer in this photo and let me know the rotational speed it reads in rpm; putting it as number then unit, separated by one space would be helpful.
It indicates 3000 rpm
